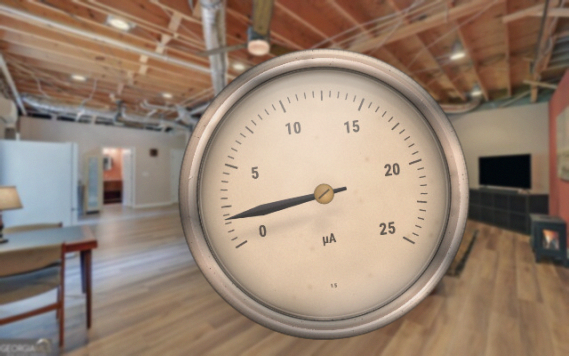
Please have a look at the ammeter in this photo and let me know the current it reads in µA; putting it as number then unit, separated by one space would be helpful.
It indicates 1.75 µA
